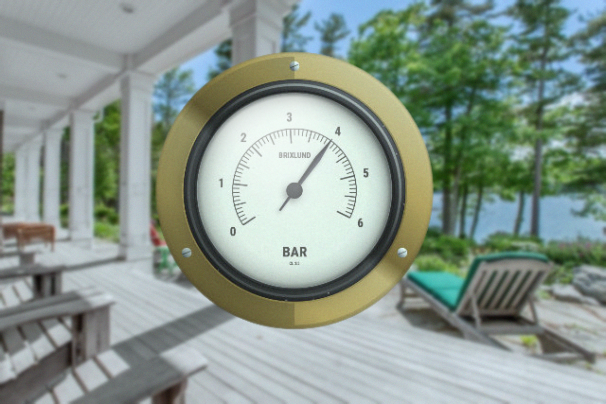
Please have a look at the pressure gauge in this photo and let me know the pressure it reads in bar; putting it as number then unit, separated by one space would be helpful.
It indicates 4 bar
